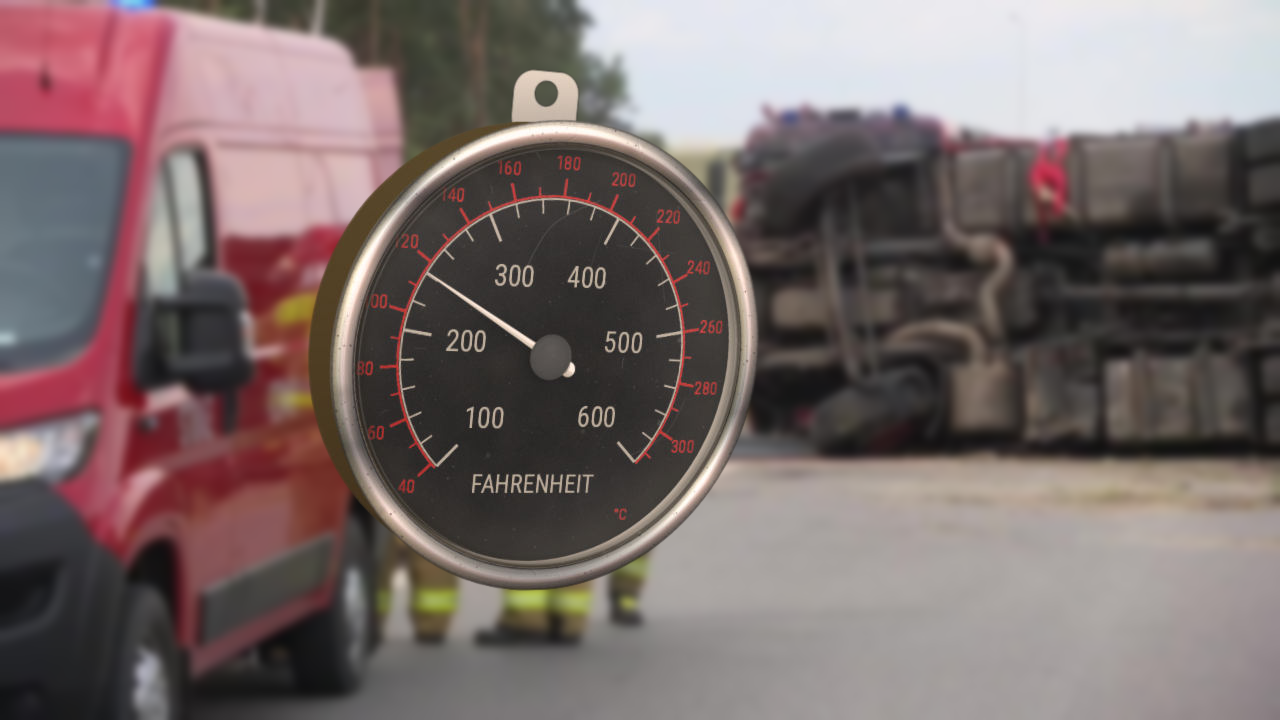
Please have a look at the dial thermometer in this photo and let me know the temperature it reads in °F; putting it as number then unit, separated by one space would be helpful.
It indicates 240 °F
